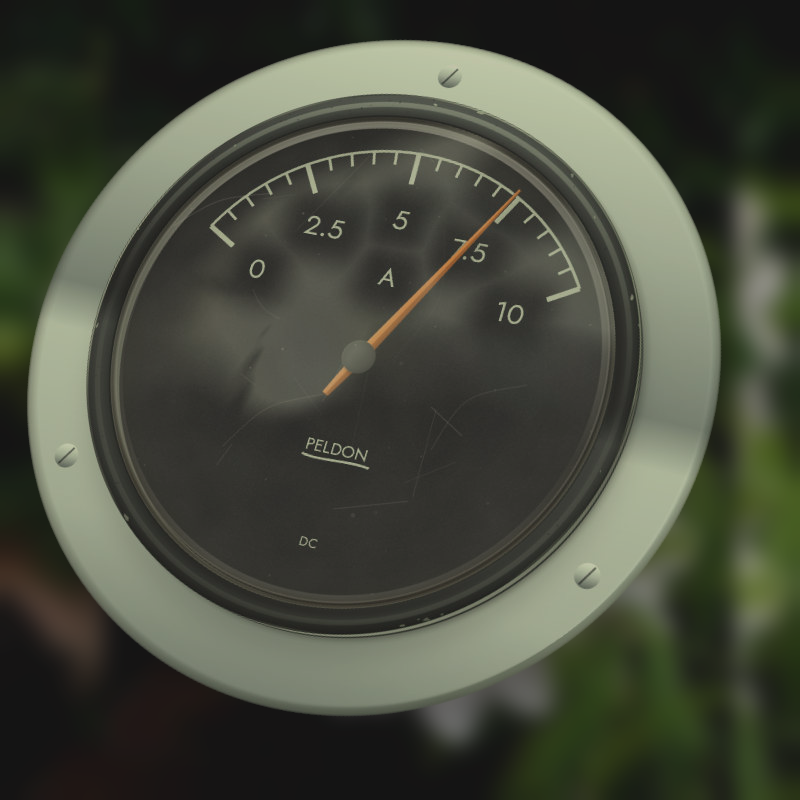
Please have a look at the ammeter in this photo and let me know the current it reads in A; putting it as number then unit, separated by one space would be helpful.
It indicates 7.5 A
